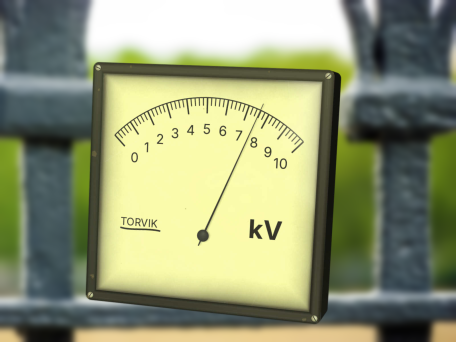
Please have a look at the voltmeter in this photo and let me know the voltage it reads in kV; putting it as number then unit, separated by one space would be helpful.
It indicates 7.6 kV
